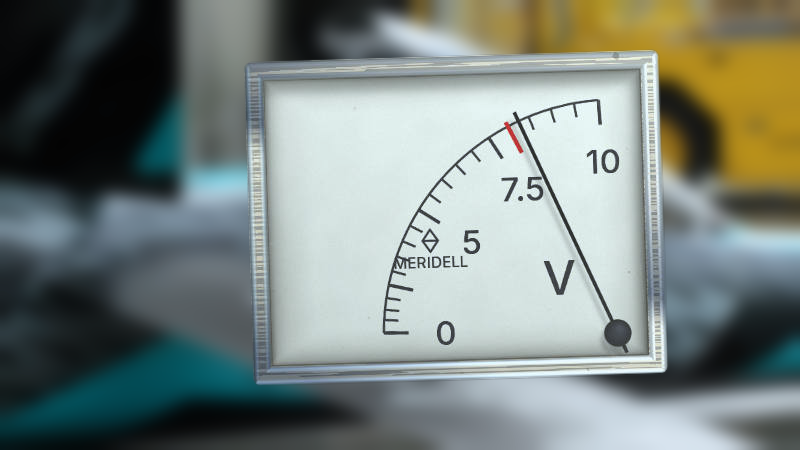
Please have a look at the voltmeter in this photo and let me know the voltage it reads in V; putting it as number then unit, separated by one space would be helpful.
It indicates 8.25 V
